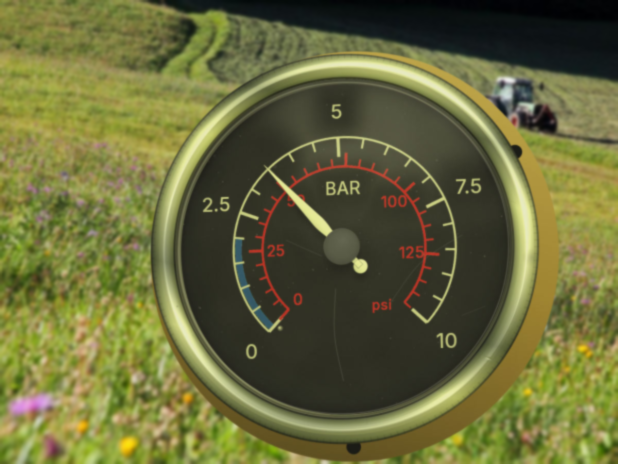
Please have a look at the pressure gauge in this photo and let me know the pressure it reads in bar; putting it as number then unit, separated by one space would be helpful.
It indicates 3.5 bar
